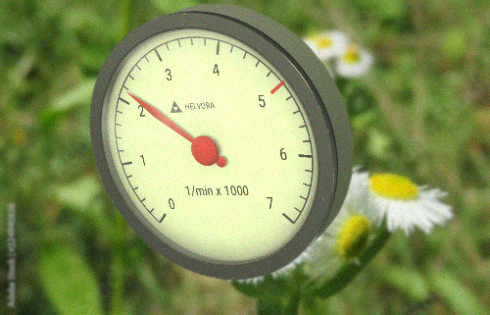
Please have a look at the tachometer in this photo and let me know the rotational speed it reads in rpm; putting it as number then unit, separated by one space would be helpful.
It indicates 2200 rpm
